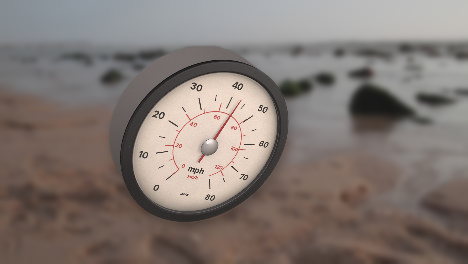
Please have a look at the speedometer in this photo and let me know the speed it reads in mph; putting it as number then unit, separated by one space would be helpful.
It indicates 42.5 mph
